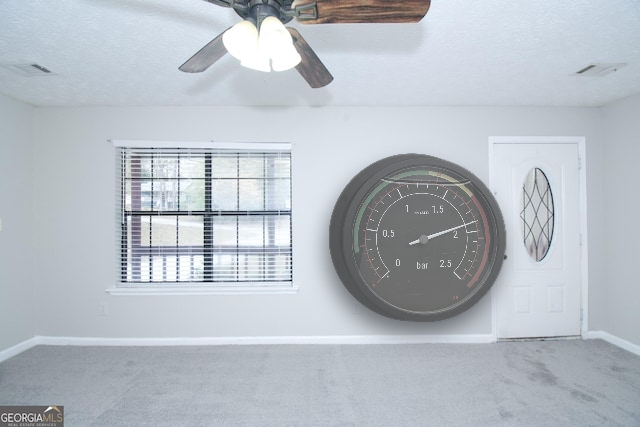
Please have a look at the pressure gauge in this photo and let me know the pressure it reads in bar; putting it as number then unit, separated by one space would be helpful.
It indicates 1.9 bar
